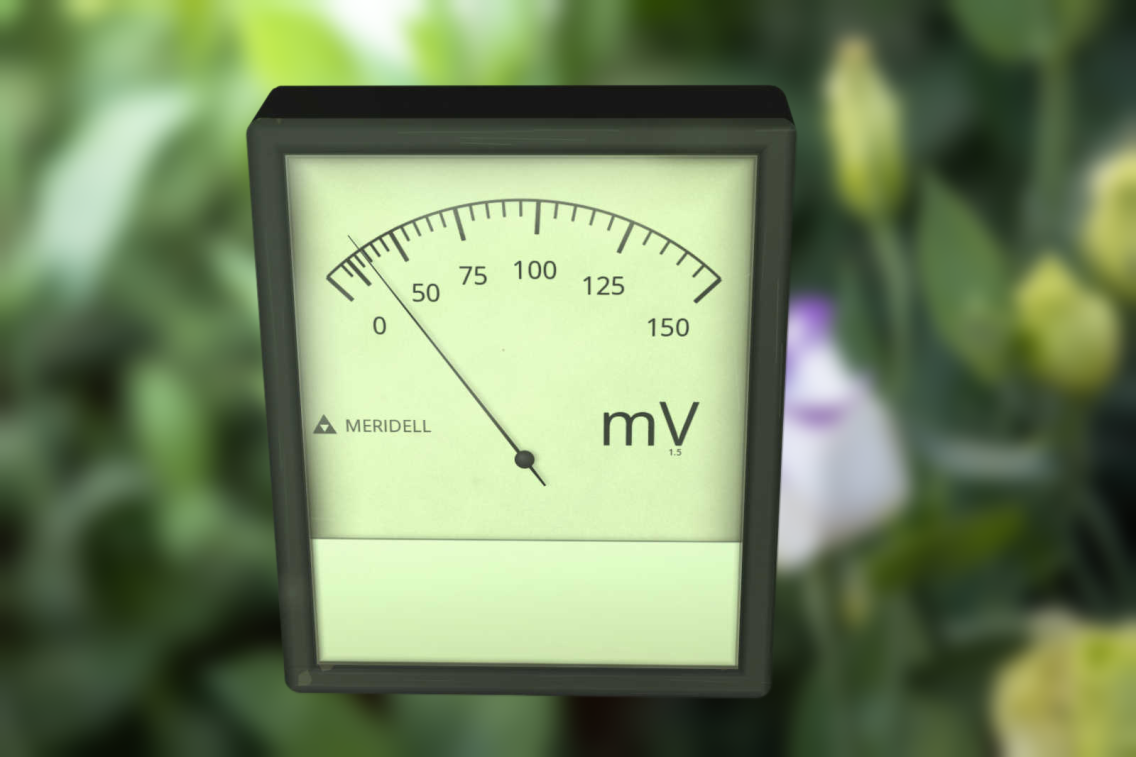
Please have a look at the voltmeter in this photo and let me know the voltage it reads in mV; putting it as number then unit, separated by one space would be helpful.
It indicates 35 mV
